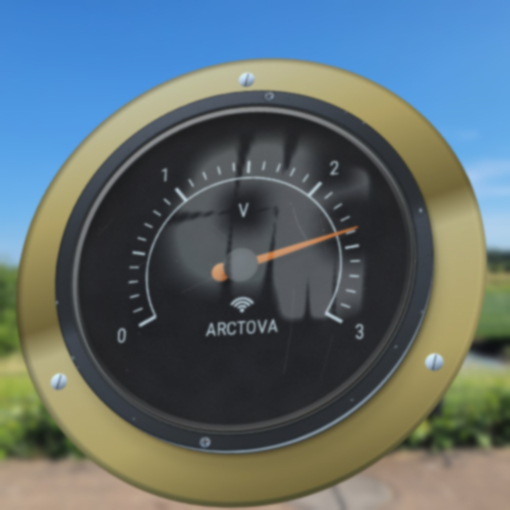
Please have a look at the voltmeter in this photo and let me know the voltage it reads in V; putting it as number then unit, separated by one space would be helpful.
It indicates 2.4 V
